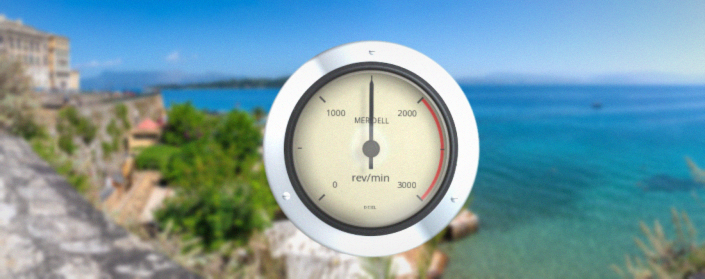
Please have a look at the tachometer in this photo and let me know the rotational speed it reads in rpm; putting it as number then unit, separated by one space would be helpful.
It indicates 1500 rpm
